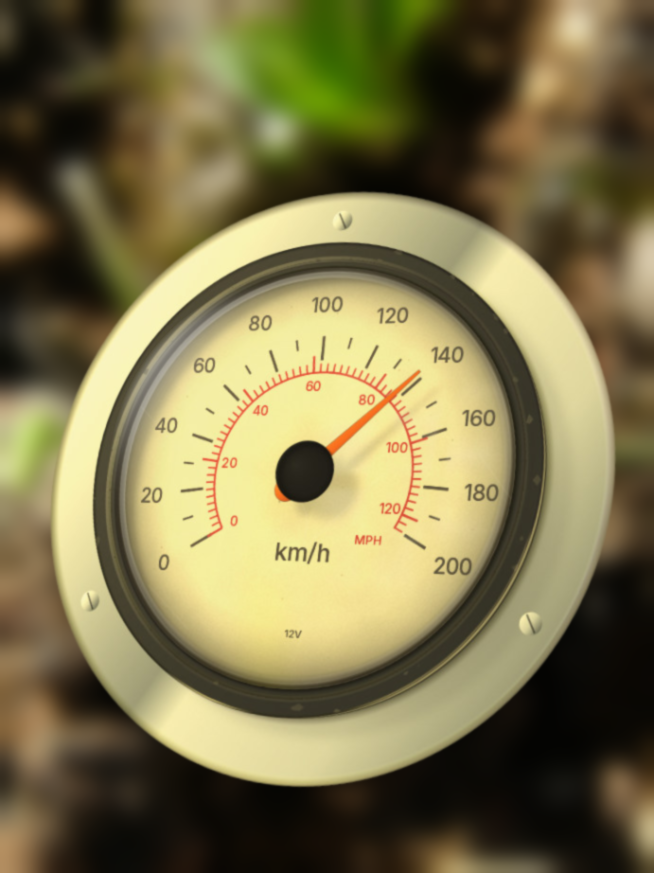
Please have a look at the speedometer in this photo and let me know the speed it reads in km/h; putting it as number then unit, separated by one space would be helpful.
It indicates 140 km/h
